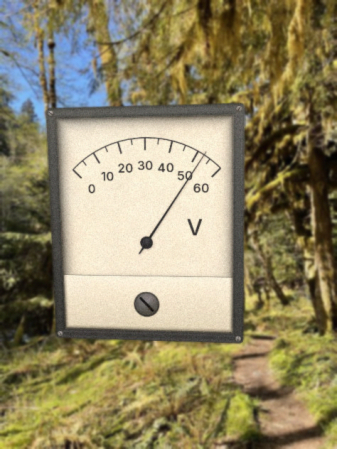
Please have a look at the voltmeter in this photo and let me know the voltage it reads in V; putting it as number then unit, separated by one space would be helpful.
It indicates 52.5 V
